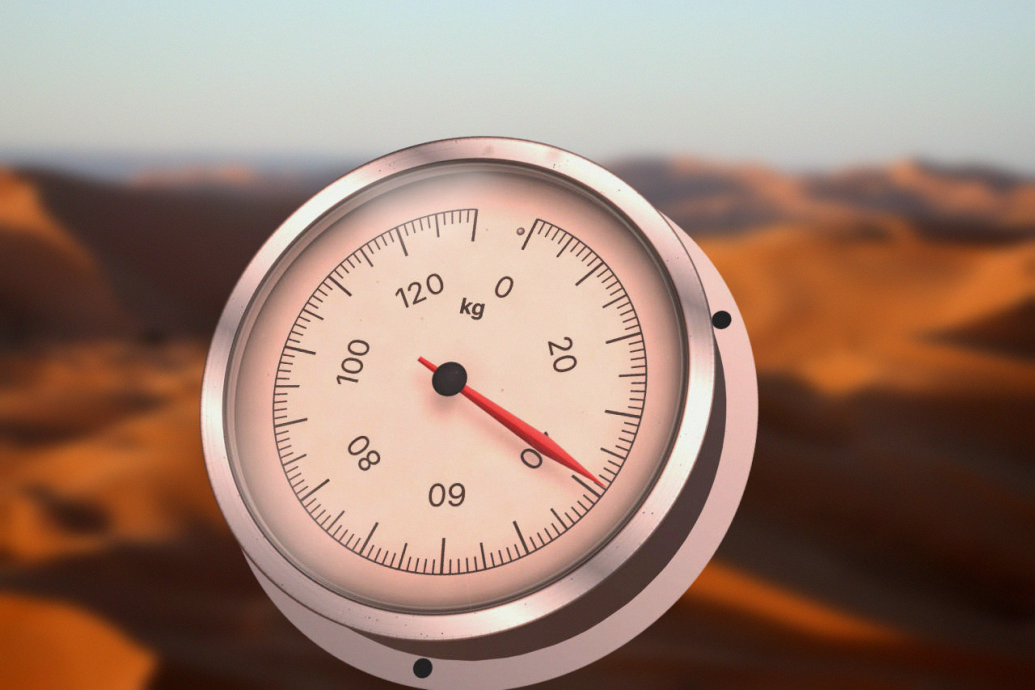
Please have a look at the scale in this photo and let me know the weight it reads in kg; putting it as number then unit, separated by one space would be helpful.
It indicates 39 kg
